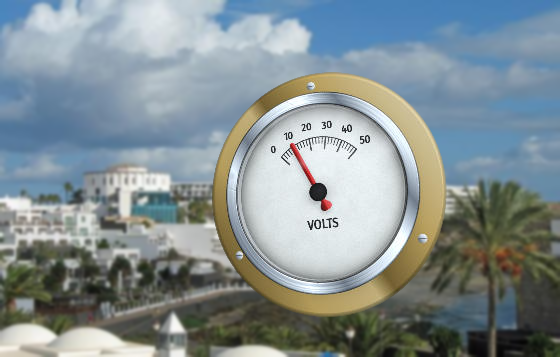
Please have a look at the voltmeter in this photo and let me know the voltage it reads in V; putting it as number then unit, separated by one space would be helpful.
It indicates 10 V
